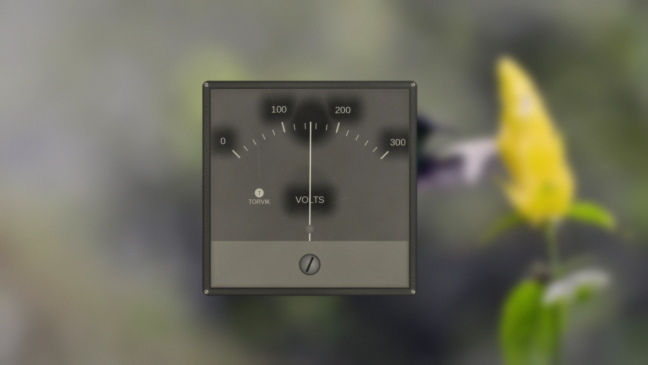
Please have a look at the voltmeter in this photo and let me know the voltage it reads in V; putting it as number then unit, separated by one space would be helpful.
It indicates 150 V
